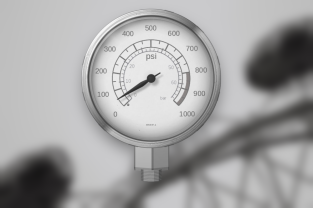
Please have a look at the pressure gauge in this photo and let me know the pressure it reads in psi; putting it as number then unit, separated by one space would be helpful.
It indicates 50 psi
